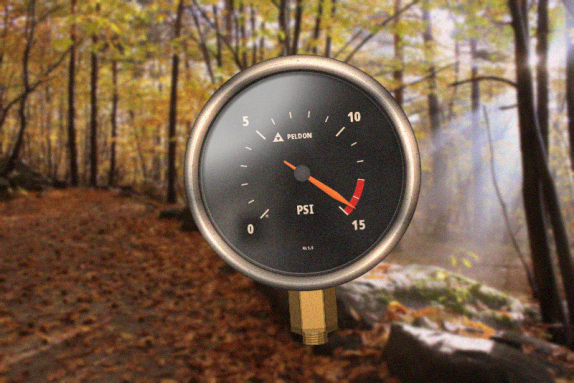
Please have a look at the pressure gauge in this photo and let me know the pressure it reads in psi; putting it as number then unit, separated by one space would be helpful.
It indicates 14.5 psi
